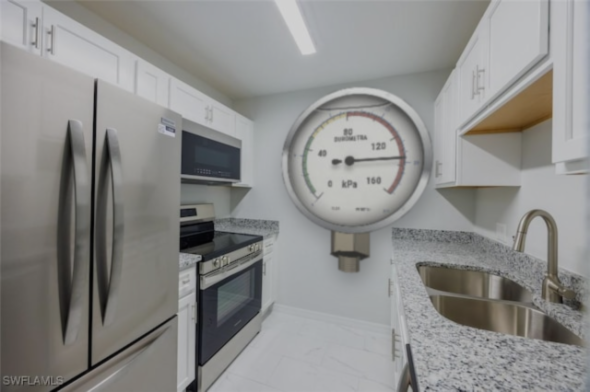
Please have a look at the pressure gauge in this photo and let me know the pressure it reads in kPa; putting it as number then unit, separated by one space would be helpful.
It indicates 135 kPa
